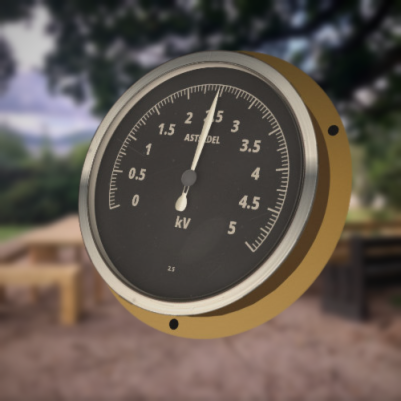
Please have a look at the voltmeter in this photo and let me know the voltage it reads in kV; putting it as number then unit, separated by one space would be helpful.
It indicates 2.5 kV
